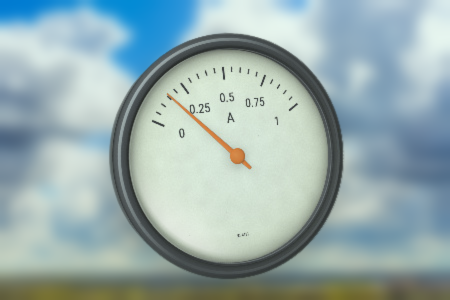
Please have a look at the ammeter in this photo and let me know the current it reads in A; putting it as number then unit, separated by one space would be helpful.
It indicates 0.15 A
